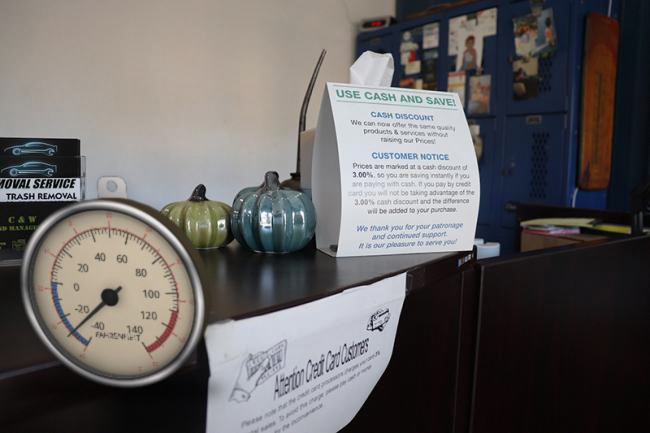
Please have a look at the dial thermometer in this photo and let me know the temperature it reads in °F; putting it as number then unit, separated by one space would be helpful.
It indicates -30 °F
